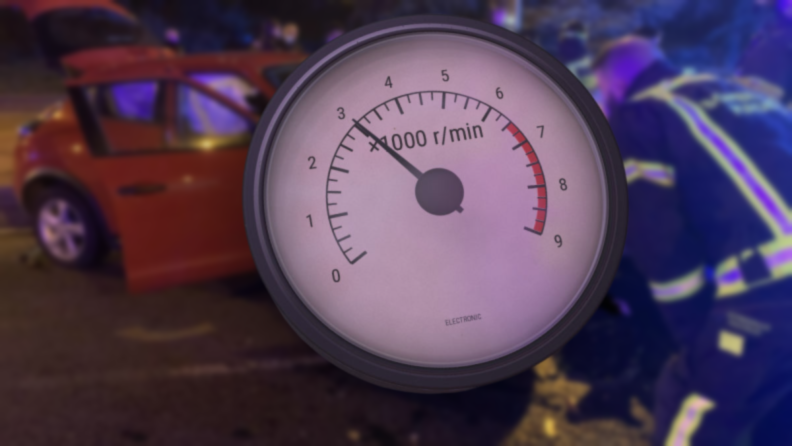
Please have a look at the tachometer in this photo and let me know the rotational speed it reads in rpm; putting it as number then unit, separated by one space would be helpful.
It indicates 3000 rpm
